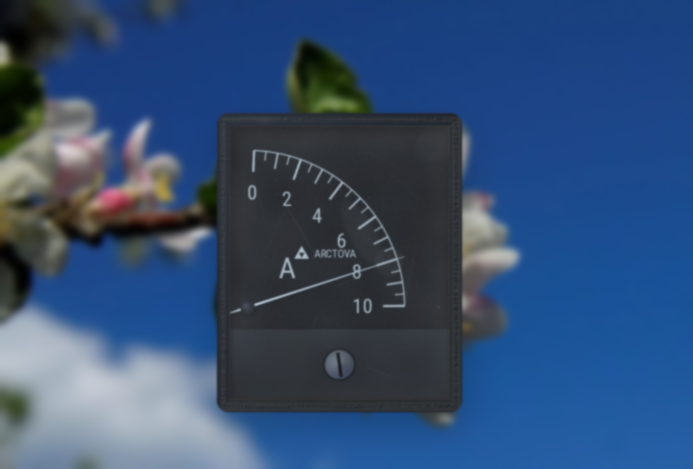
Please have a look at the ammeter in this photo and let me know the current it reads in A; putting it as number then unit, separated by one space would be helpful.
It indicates 8 A
